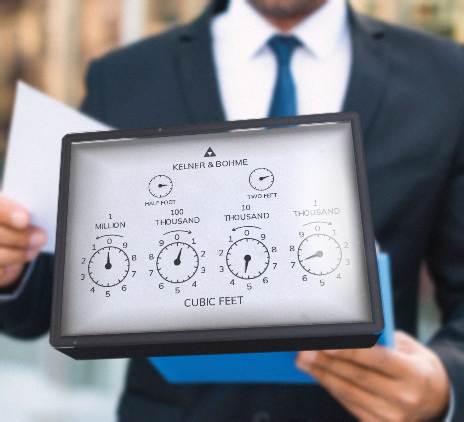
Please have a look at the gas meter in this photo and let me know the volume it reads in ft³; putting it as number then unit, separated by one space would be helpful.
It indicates 4700 ft³
